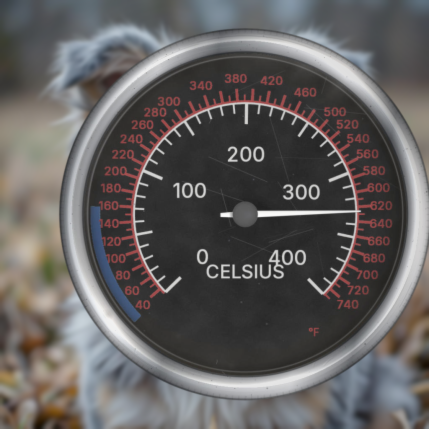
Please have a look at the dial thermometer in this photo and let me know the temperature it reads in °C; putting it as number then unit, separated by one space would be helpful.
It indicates 330 °C
